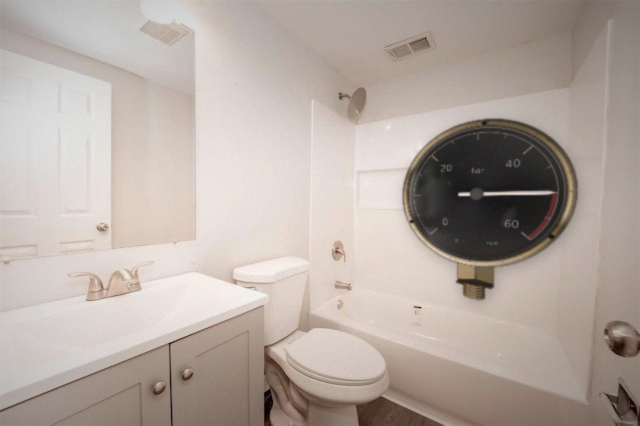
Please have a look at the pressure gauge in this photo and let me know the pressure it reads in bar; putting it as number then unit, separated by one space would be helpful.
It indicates 50 bar
